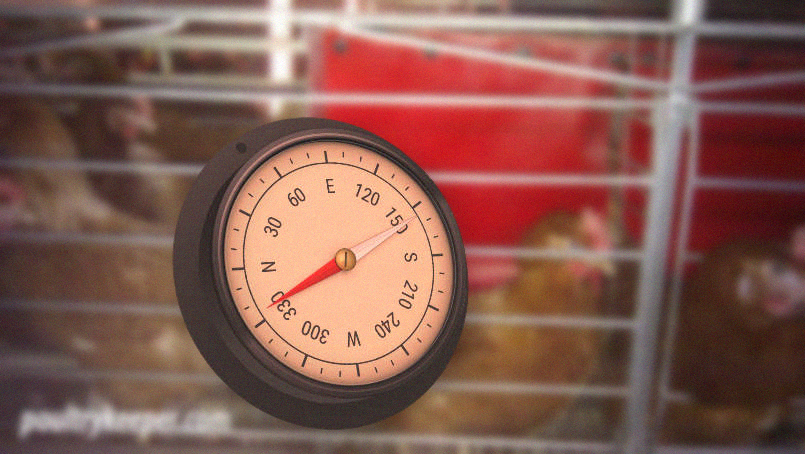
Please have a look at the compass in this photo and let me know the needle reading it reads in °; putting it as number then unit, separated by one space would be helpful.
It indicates 335 °
